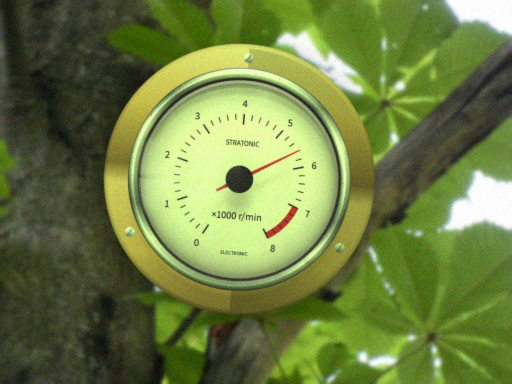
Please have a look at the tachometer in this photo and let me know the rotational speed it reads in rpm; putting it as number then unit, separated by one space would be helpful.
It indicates 5600 rpm
